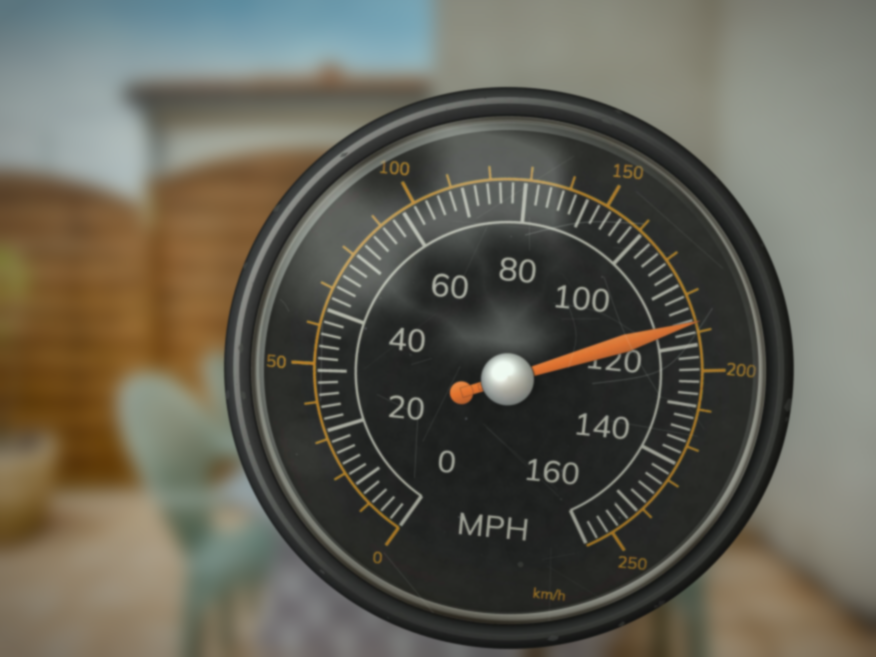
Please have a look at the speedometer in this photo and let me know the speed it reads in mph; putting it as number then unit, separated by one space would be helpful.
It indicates 116 mph
